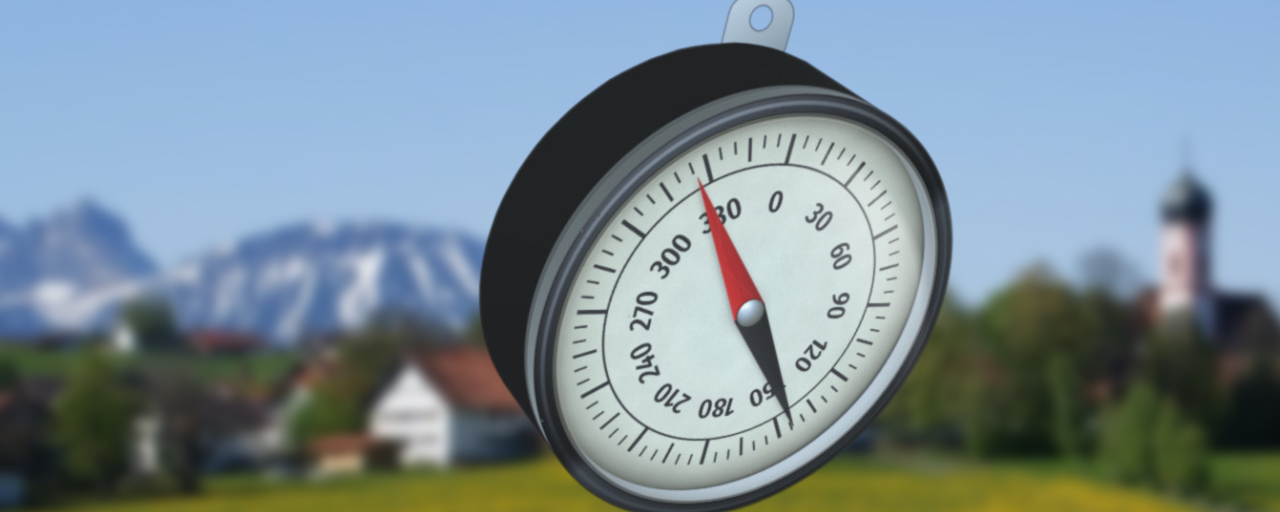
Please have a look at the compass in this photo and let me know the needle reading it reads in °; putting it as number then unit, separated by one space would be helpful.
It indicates 325 °
